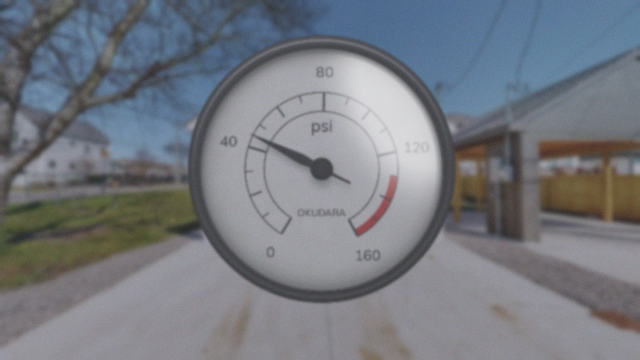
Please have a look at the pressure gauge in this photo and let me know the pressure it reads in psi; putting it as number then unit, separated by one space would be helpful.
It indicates 45 psi
